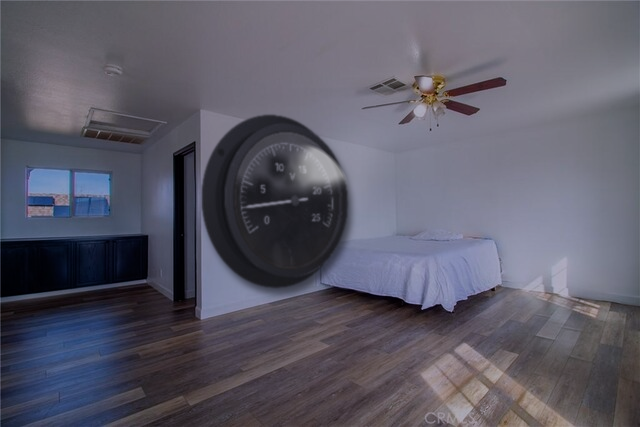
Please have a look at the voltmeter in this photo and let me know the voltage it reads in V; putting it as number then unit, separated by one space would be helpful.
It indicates 2.5 V
